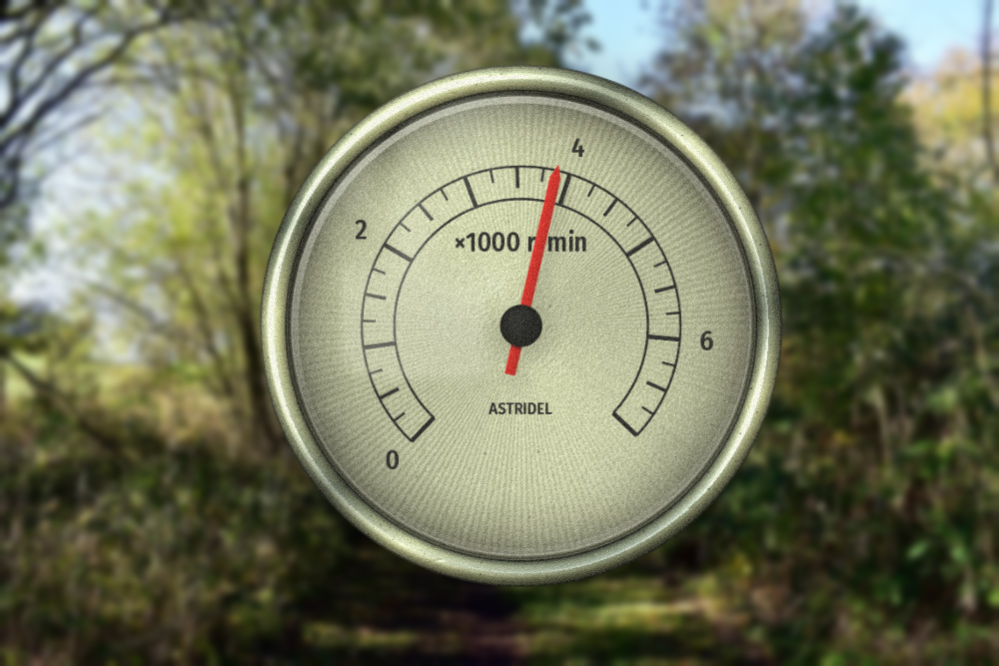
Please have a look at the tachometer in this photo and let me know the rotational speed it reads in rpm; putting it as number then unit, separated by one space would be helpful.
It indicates 3875 rpm
